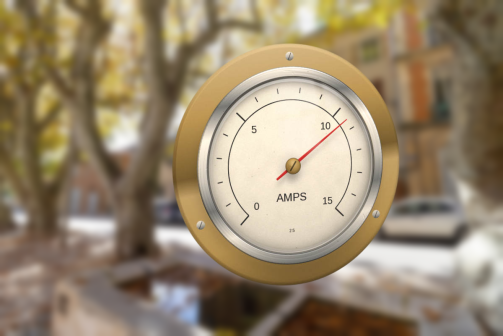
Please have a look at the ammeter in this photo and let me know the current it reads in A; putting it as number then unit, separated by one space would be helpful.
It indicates 10.5 A
